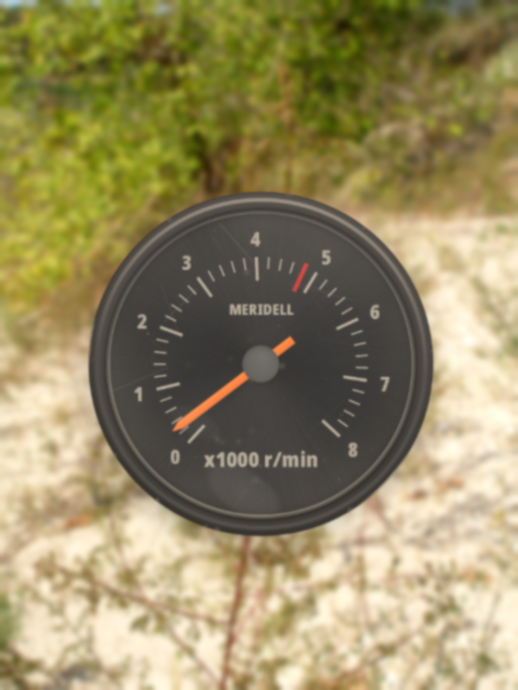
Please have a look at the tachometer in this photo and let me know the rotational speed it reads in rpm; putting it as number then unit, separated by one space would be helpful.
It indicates 300 rpm
